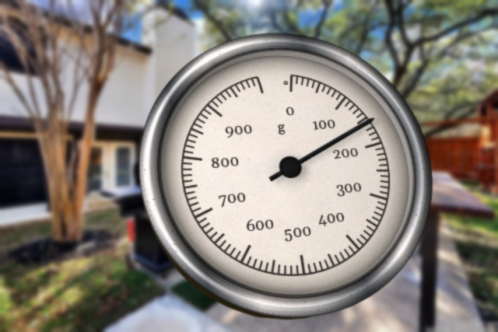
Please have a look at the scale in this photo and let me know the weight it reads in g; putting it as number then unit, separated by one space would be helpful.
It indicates 160 g
